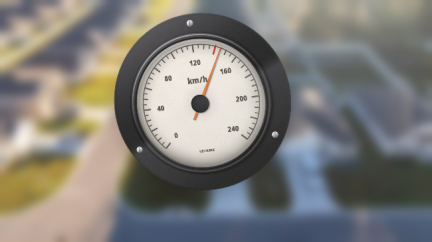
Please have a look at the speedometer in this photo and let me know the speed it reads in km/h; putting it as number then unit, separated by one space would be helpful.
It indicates 145 km/h
